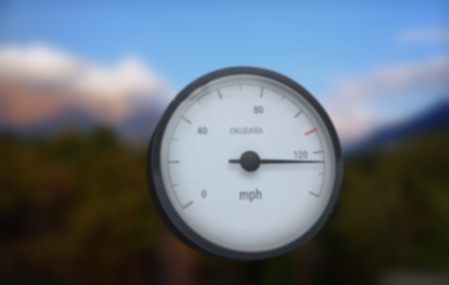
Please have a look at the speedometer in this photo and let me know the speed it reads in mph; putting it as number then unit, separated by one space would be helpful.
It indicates 125 mph
